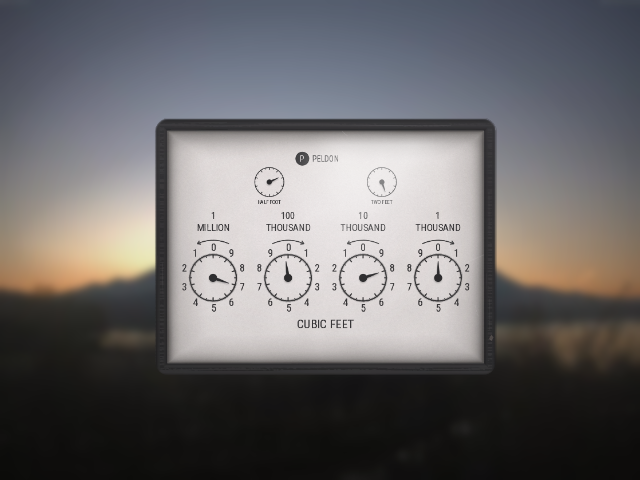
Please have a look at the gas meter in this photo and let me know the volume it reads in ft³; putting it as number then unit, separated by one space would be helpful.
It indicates 698000 ft³
